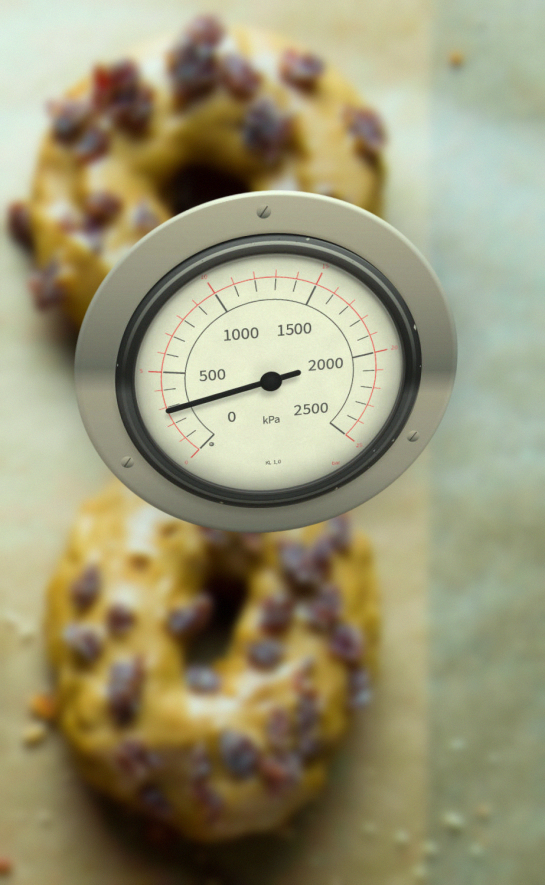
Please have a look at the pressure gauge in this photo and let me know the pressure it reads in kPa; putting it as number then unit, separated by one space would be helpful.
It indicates 300 kPa
